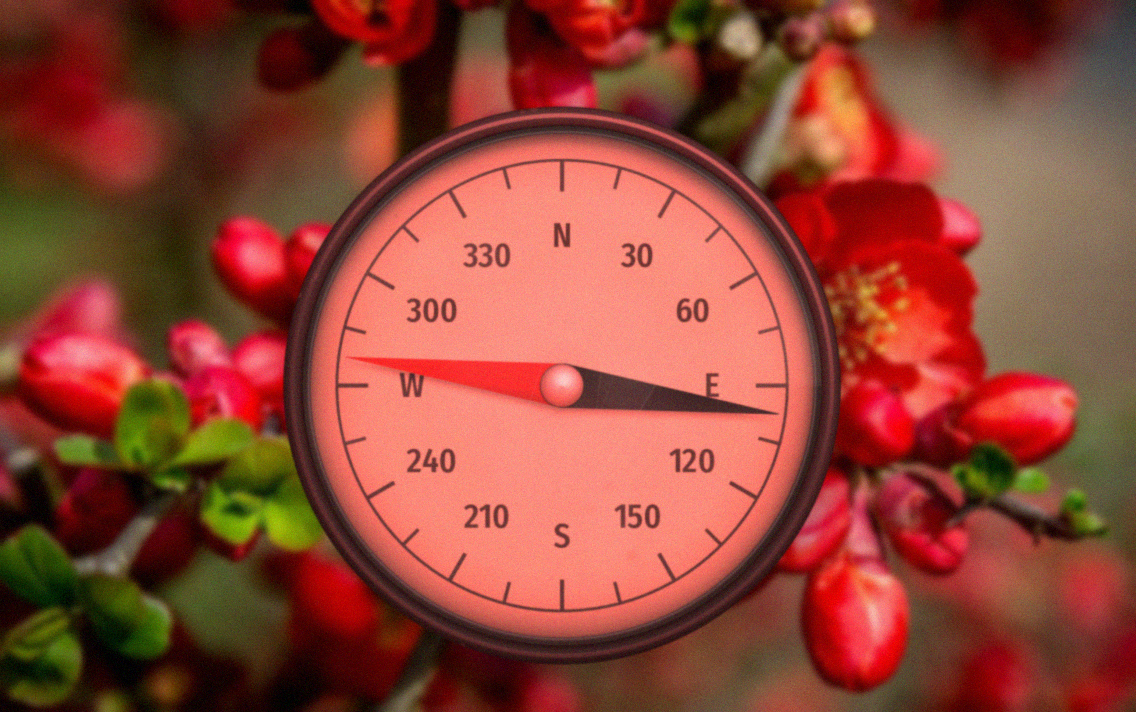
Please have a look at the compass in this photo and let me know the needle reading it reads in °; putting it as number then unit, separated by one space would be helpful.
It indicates 277.5 °
